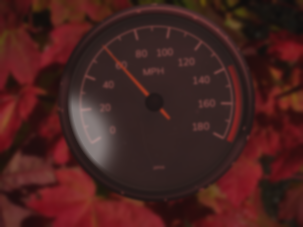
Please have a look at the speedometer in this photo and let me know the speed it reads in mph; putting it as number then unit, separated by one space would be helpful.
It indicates 60 mph
